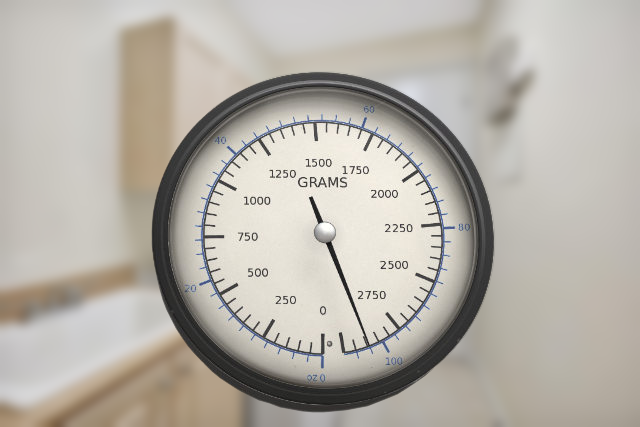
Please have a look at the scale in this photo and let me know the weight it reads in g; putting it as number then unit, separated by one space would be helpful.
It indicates 2900 g
